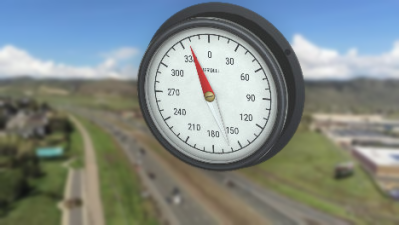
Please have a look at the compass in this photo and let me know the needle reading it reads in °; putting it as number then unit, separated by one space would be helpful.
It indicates 340 °
